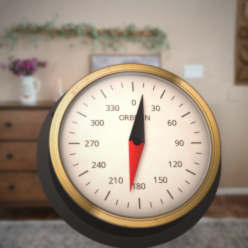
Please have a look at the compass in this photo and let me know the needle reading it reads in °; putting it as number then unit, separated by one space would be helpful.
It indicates 190 °
